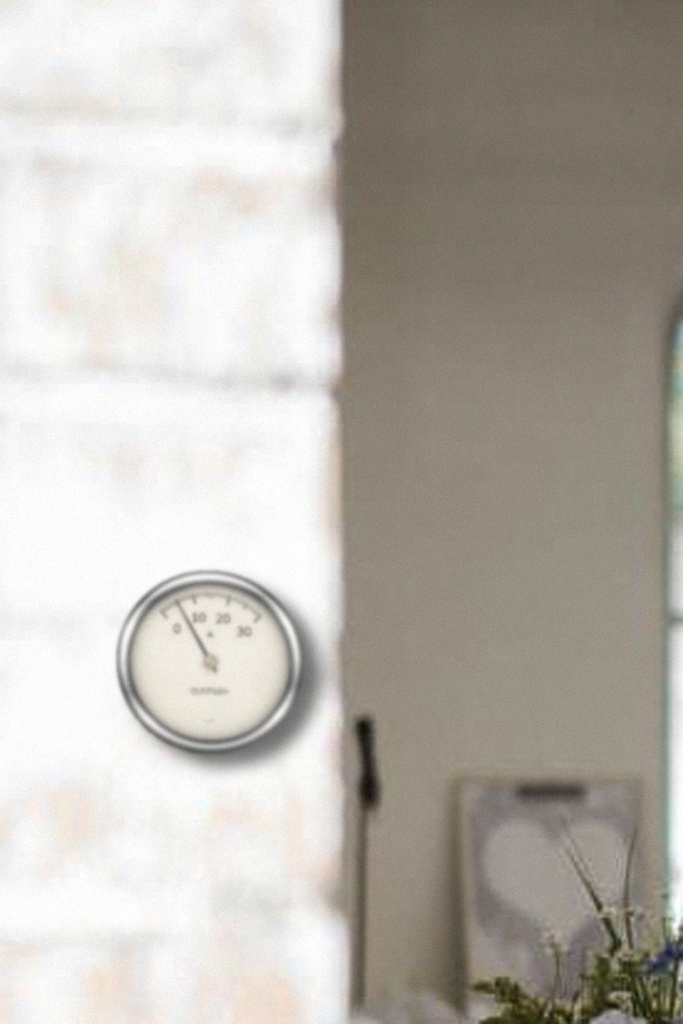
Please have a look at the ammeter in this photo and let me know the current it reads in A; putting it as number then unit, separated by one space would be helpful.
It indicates 5 A
